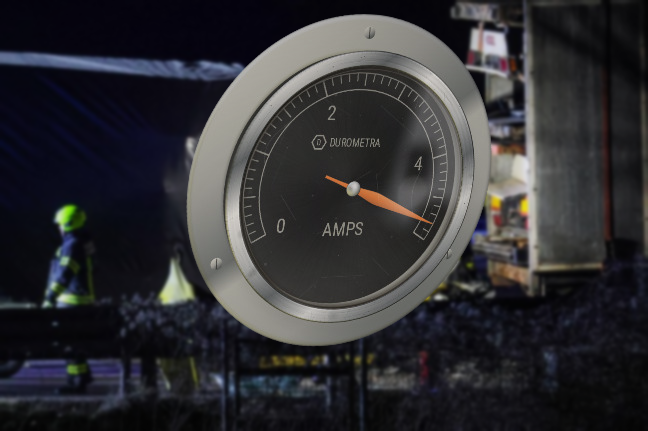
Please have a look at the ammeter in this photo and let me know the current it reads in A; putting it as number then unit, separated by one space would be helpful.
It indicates 4.8 A
